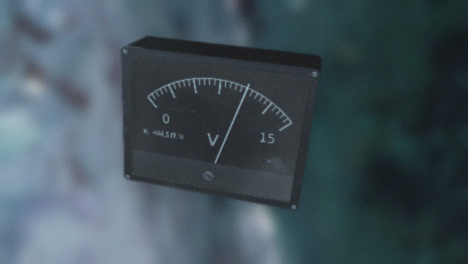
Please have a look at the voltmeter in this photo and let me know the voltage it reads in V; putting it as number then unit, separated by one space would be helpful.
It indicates 10 V
